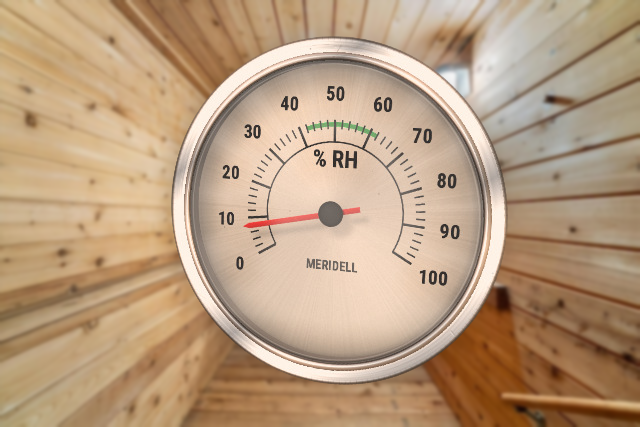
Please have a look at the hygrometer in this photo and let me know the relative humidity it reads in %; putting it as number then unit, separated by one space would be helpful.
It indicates 8 %
